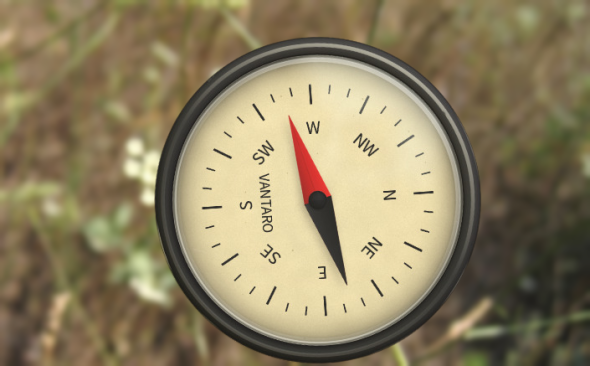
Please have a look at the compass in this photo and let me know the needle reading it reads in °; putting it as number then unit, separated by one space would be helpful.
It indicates 255 °
